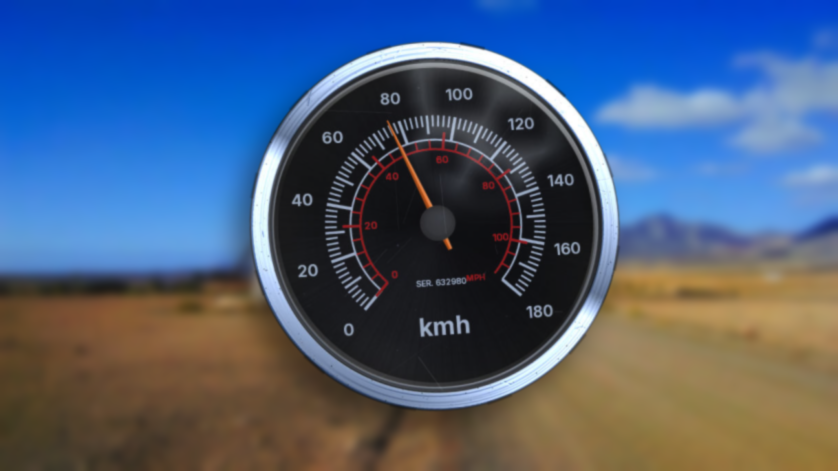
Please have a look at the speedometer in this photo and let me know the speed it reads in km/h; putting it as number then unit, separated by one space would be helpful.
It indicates 76 km/h
